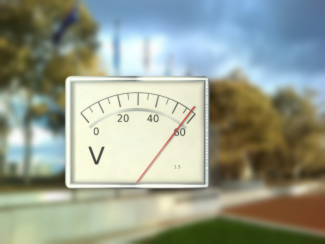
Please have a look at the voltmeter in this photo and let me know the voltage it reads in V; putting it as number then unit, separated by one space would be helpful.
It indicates 57.5 V
